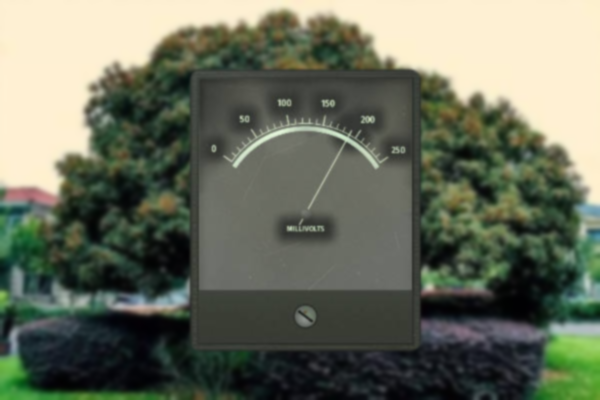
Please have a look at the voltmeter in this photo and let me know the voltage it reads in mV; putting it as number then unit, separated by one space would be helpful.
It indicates 190 mV
